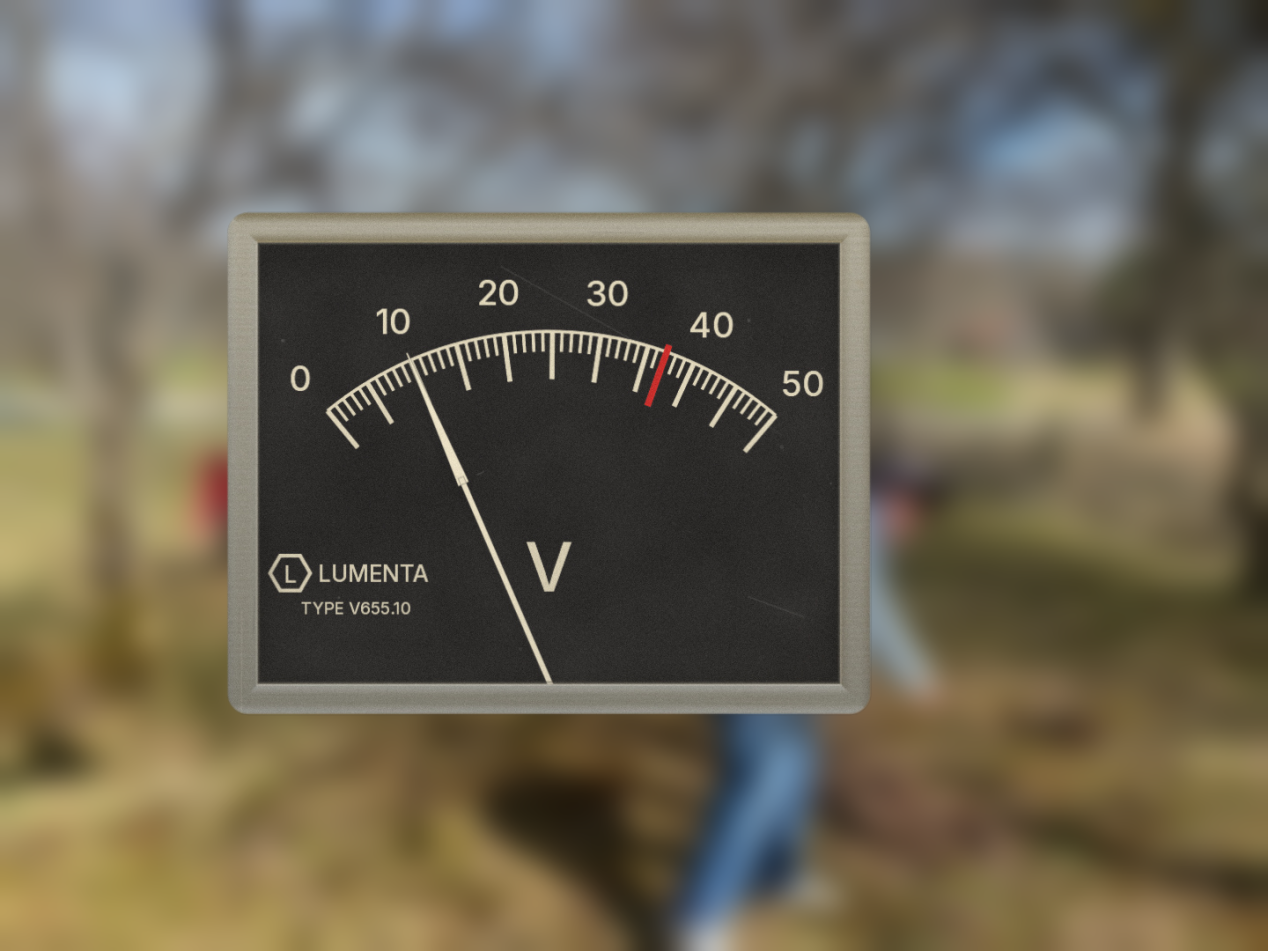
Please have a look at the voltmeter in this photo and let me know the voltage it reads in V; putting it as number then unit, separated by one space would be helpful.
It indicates 10 V
